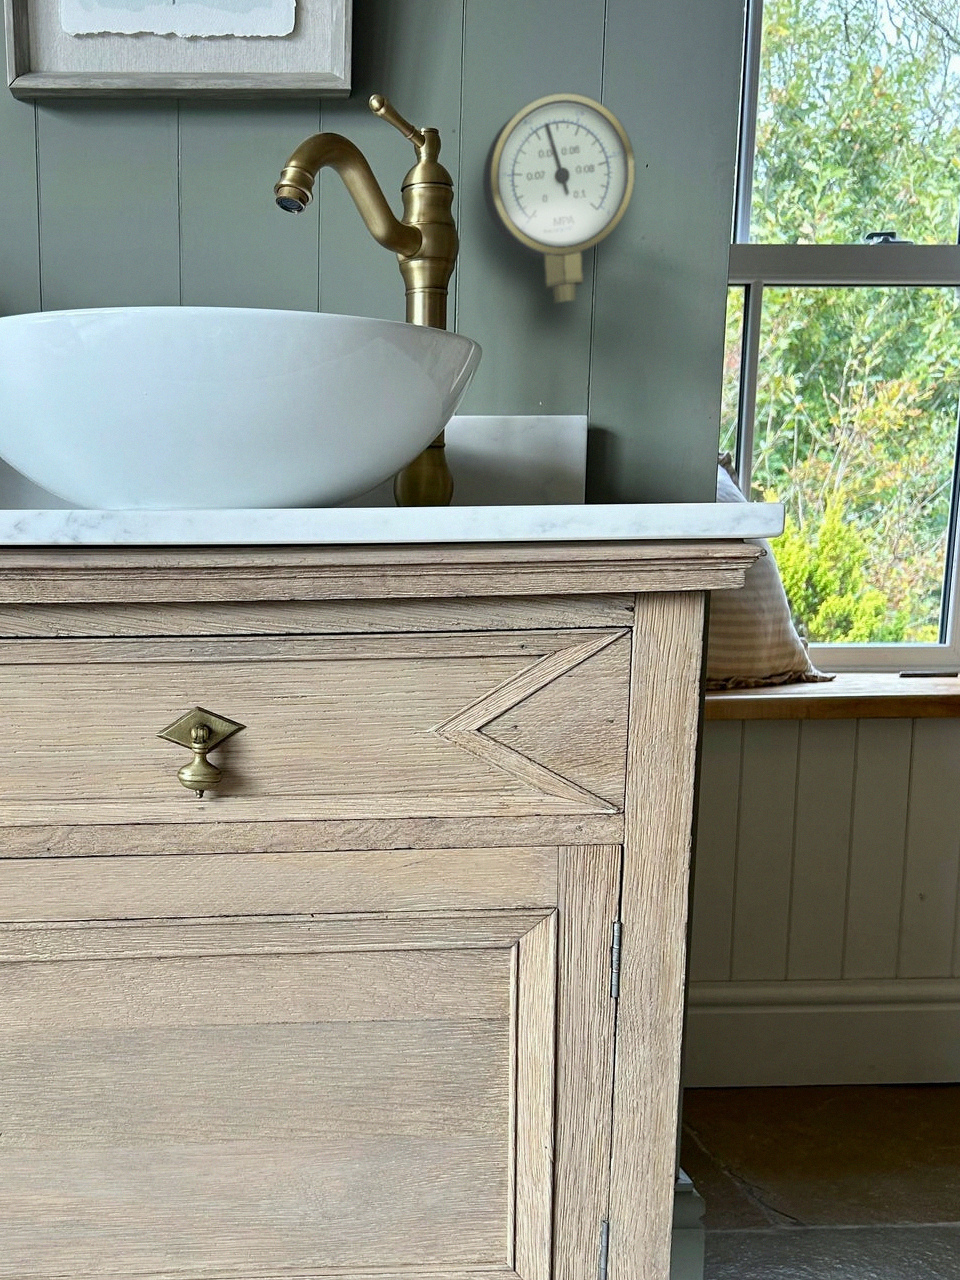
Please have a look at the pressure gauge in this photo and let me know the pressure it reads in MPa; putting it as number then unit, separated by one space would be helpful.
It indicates 0.045 MPa
